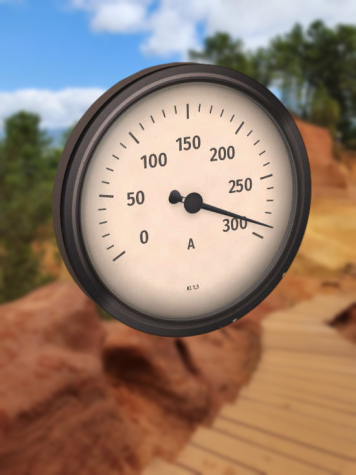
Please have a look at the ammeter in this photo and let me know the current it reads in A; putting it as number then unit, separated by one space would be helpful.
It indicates 290 A
